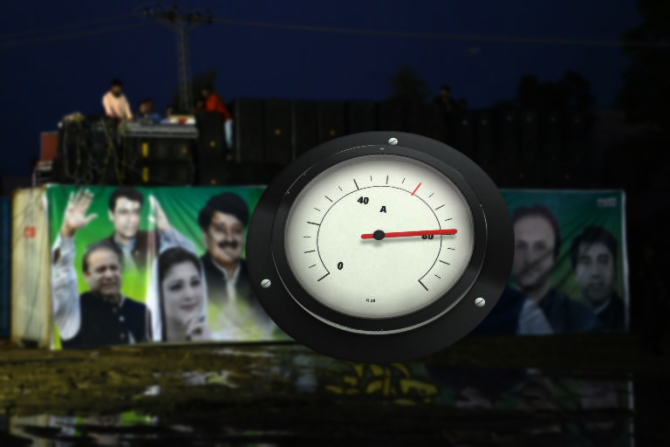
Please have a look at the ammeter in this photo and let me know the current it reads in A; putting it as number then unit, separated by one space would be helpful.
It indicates 80 A
